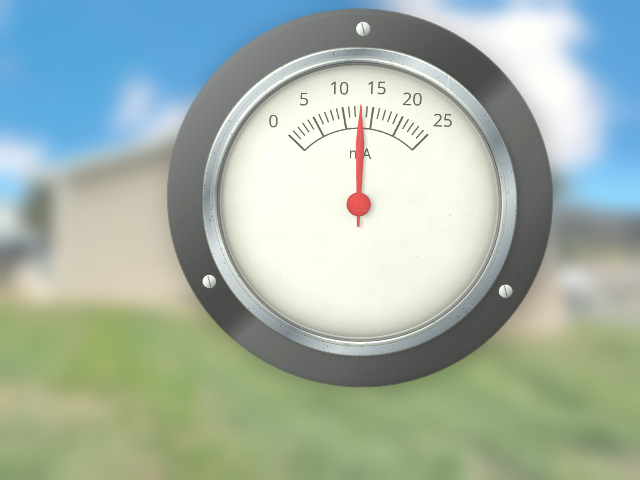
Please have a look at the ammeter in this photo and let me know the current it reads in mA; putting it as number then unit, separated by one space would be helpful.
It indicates 13 mA
